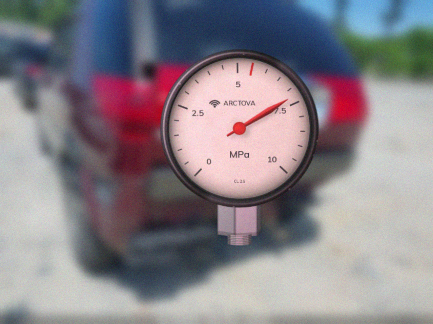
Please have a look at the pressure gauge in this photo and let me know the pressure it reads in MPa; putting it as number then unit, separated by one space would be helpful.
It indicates 7.25 MPa
